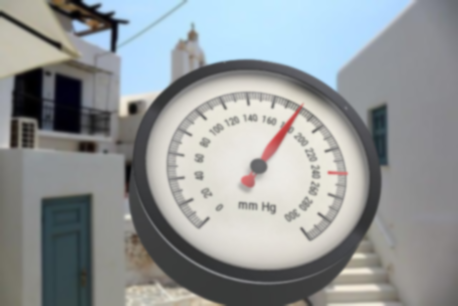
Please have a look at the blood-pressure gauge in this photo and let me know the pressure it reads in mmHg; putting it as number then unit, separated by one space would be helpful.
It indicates 180 mmHg
